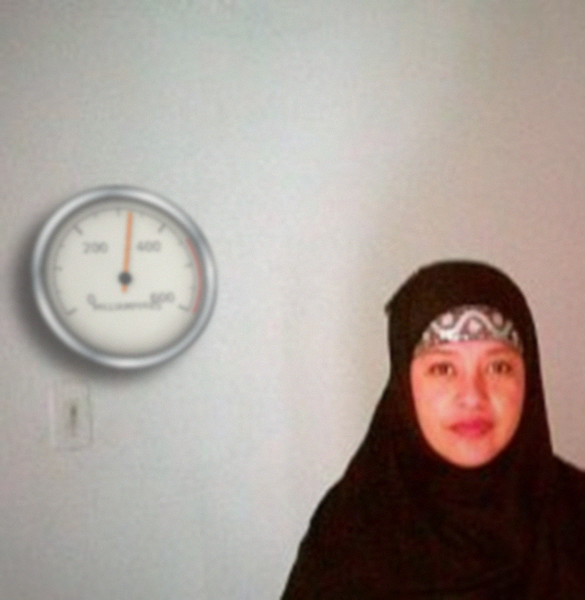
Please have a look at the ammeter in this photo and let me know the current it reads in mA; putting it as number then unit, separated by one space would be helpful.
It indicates 325 mA
